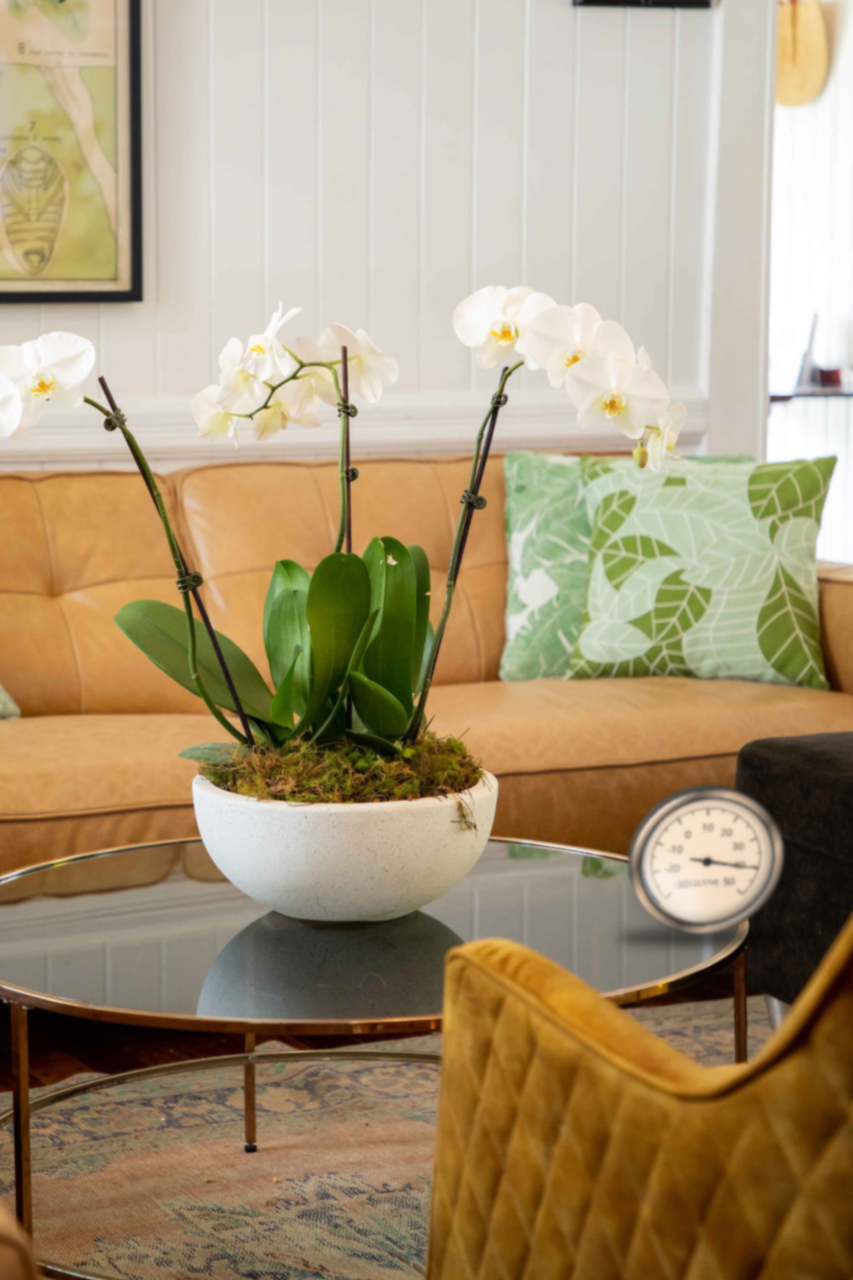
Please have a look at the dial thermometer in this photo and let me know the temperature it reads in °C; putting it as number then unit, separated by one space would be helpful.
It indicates 40 °C
